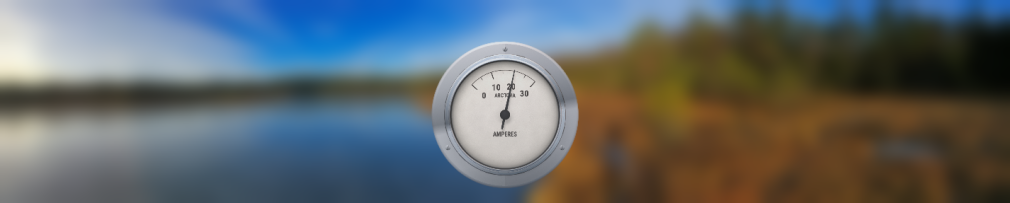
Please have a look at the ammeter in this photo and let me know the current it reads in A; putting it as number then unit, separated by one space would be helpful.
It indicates 20 A
